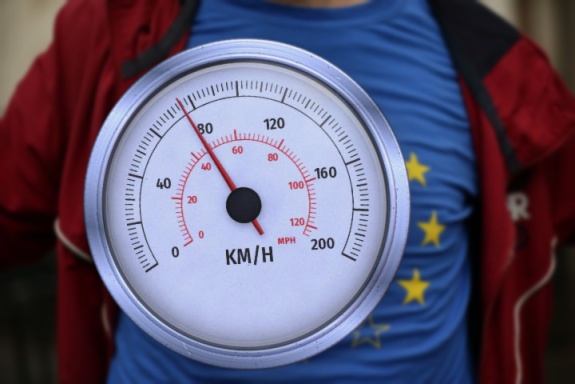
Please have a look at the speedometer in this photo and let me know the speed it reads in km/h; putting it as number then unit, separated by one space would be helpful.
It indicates 76 km/h
